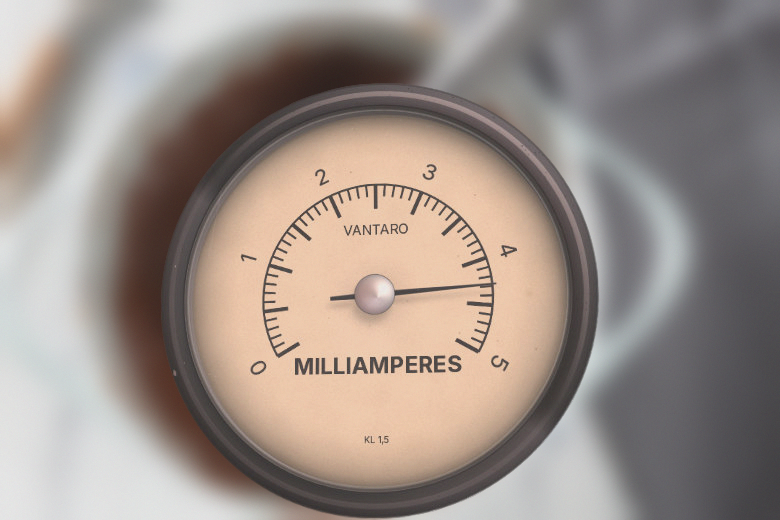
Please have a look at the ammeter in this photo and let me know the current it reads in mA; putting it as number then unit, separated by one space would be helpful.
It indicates 4.3 mA
